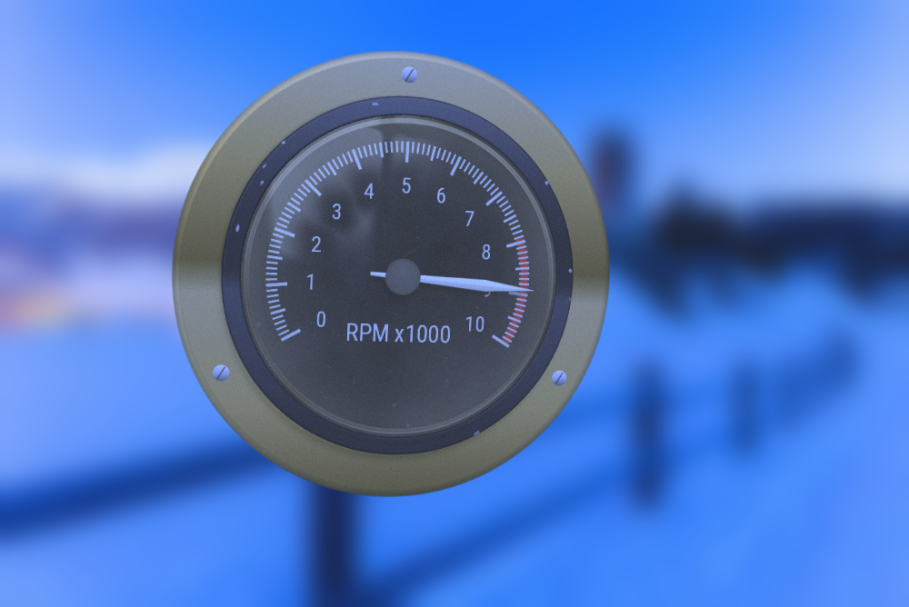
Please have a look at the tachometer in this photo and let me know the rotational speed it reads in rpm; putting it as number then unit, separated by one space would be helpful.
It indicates 8900 rpm
